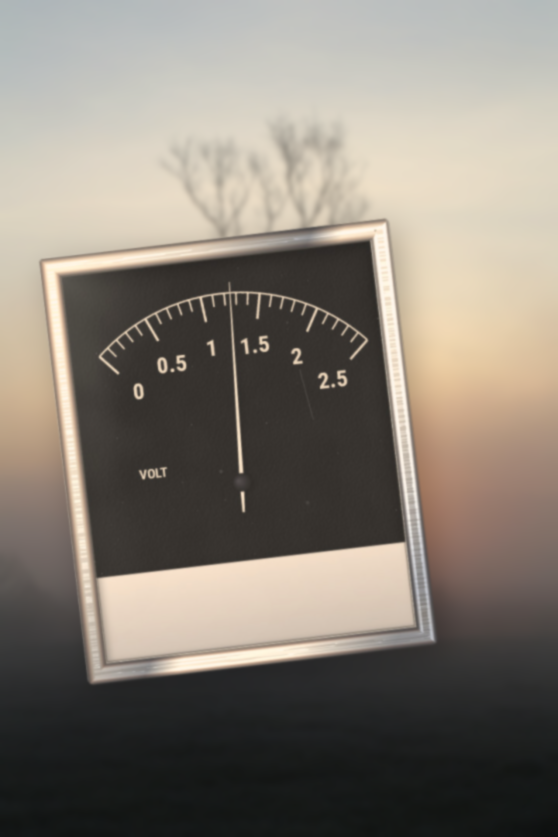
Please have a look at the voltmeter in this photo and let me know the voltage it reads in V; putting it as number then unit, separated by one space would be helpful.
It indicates 1.25 V
